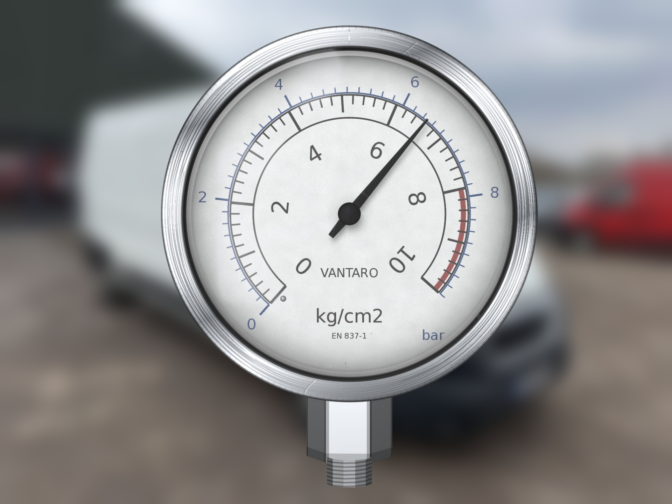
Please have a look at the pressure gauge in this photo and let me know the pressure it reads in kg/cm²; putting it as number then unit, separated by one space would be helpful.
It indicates 6.6 kg/cm²
